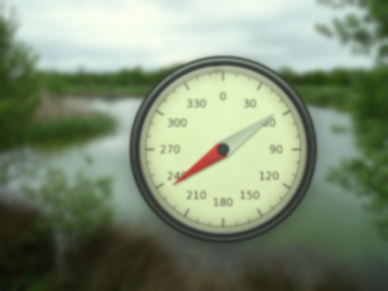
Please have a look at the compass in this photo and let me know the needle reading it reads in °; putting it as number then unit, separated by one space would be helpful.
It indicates 235 °
